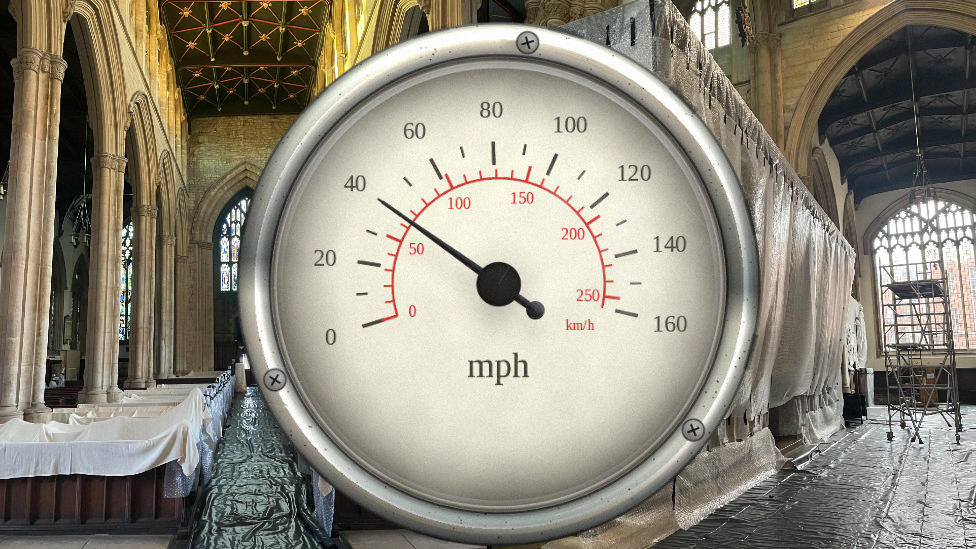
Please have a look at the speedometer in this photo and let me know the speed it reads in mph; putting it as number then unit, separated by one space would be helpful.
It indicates 40 mph
